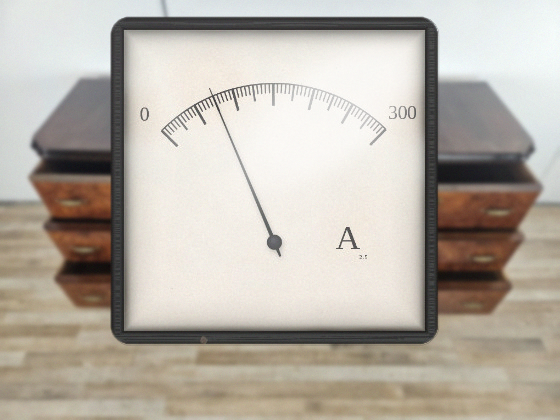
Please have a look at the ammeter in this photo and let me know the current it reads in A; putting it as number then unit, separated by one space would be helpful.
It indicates 75 A
